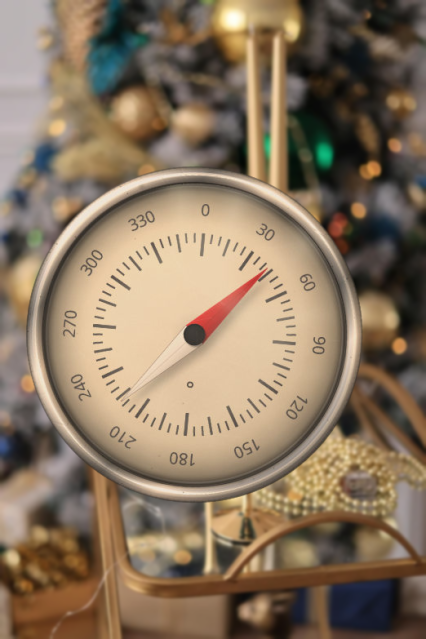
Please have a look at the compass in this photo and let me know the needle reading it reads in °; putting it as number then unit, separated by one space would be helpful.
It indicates 42.5 °
